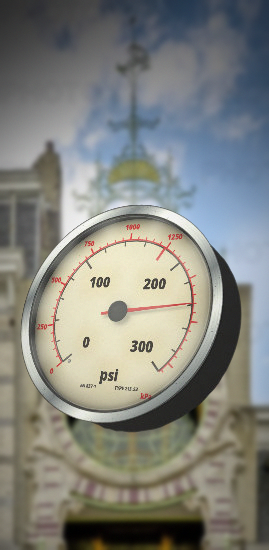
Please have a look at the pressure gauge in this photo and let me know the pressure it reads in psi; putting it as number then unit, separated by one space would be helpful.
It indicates 240 psi
